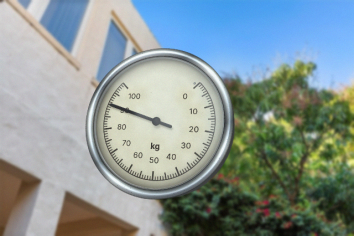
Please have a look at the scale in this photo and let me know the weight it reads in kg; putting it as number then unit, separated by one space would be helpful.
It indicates 90 kg
